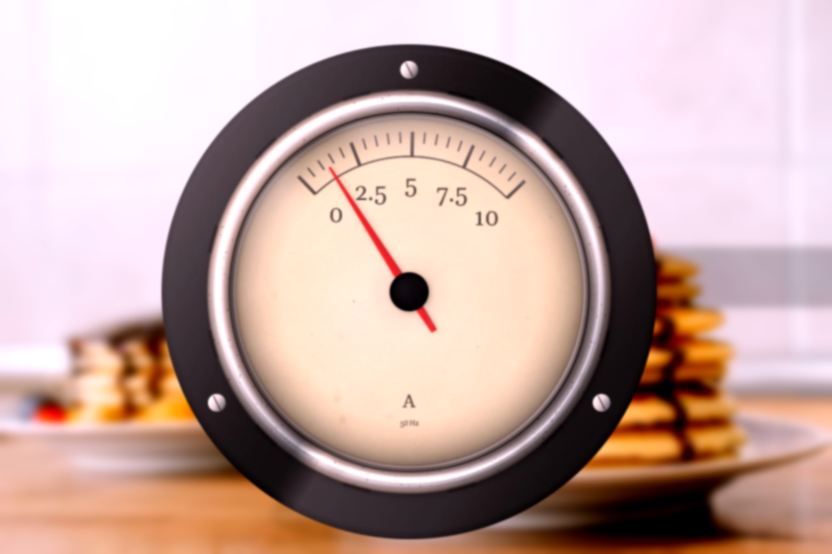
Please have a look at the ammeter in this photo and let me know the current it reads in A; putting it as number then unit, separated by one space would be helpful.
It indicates 1.25 A
